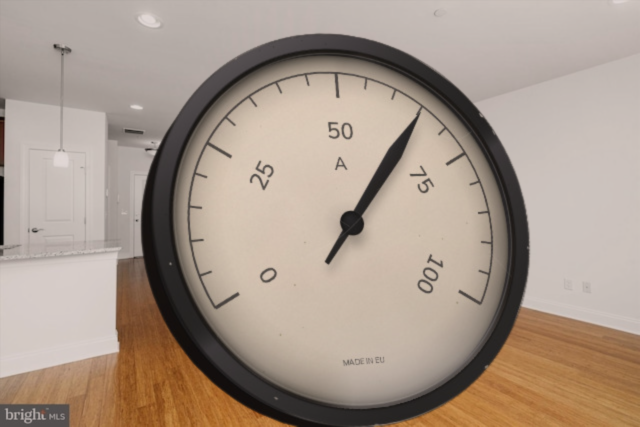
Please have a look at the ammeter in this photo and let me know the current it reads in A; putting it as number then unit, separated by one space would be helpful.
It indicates 65 A
